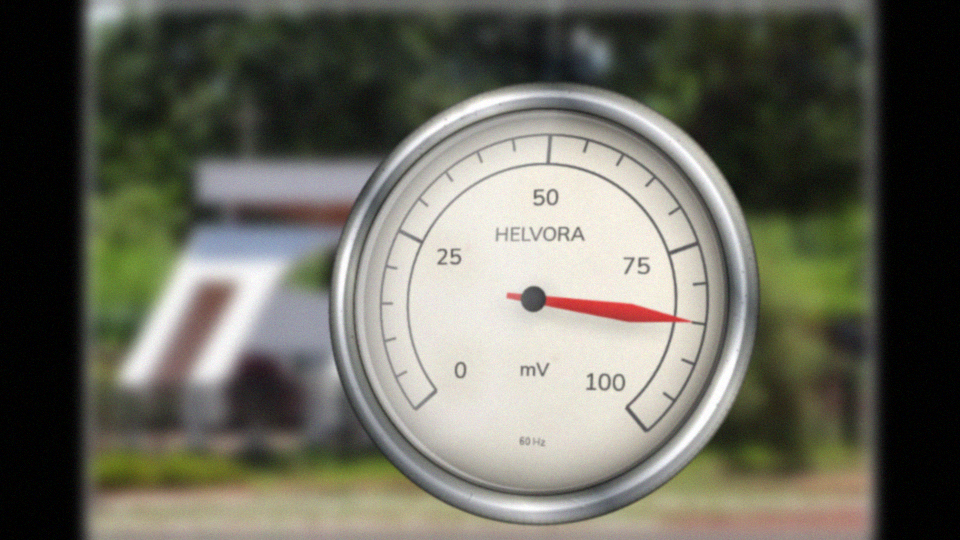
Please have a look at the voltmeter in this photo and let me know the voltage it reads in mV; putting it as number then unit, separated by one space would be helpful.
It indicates 85 mV
